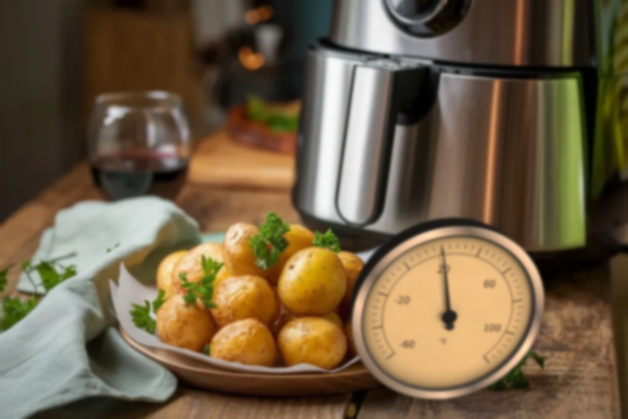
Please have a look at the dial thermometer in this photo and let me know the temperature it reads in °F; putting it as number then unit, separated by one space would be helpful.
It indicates 20 °F
